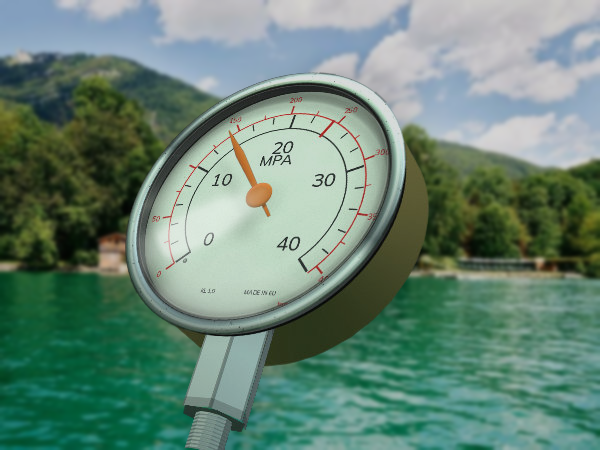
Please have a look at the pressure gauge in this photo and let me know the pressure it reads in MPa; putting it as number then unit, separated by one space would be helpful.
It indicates 14 MPa
